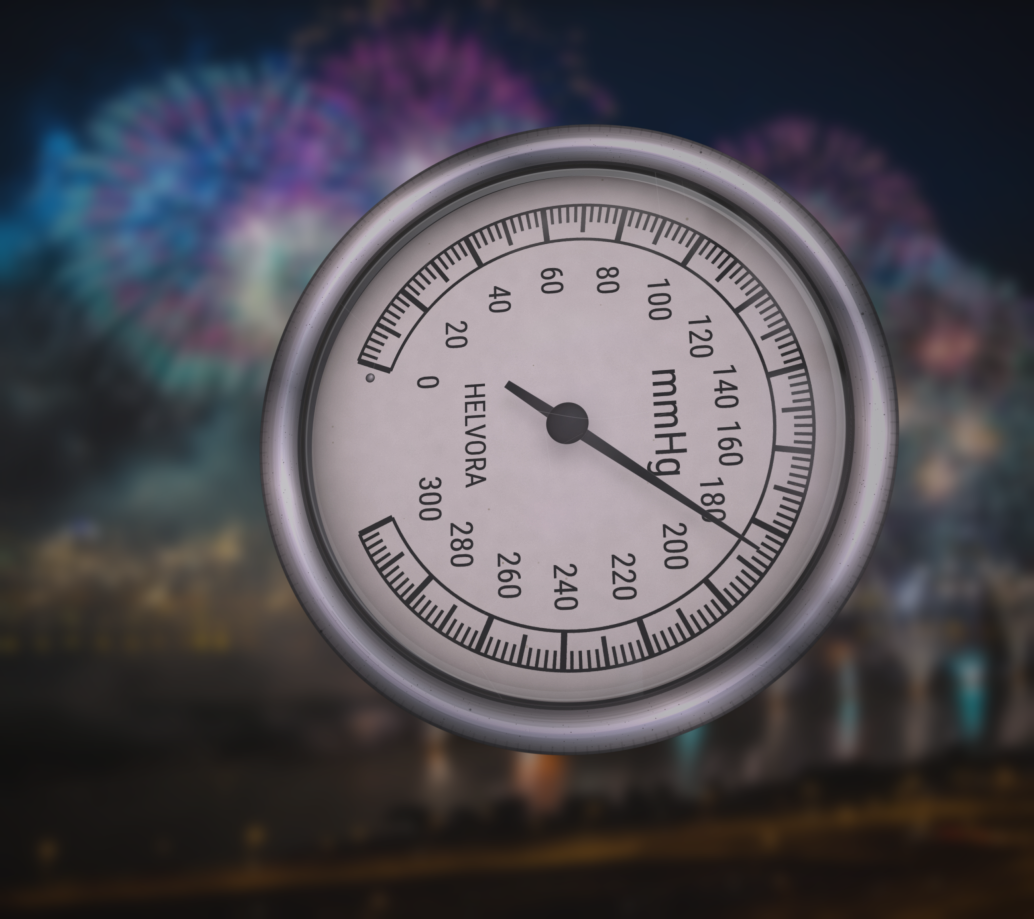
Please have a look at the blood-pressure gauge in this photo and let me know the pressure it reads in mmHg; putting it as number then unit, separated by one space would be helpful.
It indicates 186 mmHg
